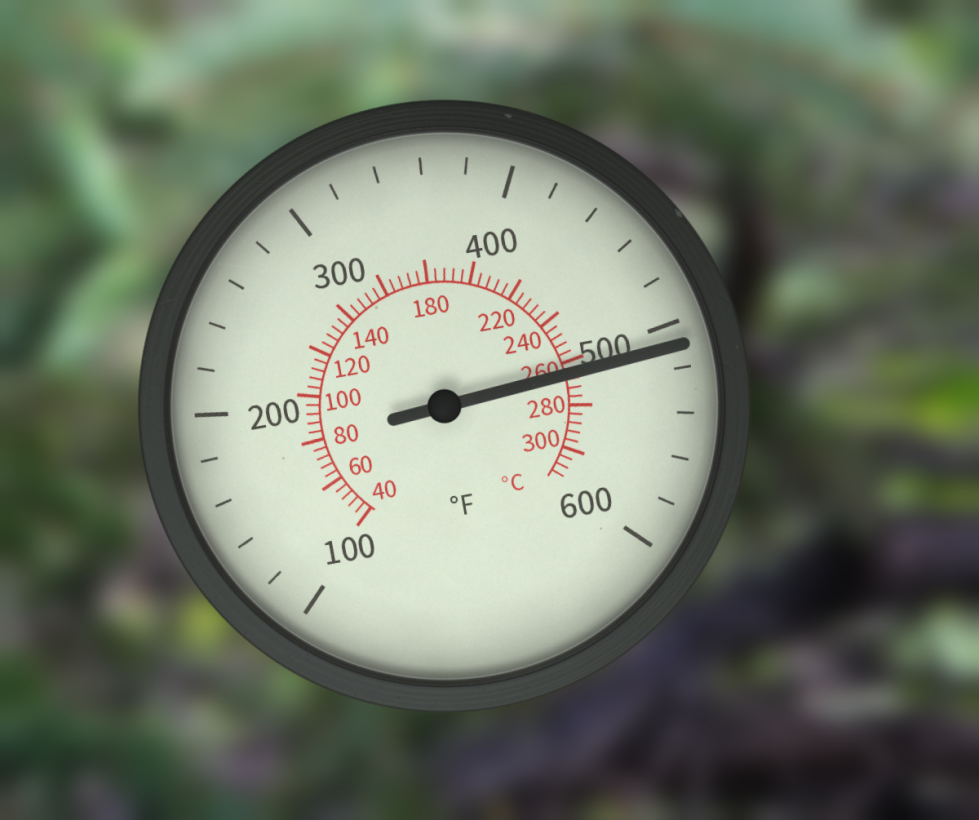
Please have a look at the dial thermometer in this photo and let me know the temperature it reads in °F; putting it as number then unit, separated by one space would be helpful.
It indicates 510 °F
